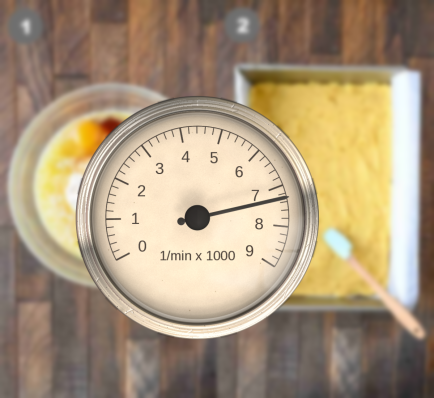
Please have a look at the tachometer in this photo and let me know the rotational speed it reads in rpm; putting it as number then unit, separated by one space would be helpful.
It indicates 7300 rpm
